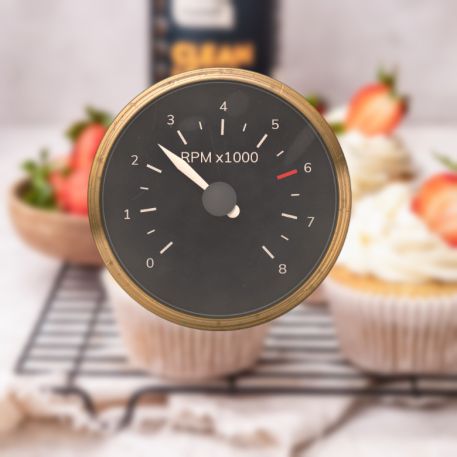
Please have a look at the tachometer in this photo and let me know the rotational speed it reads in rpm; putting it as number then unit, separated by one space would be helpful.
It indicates 2500 rpm
